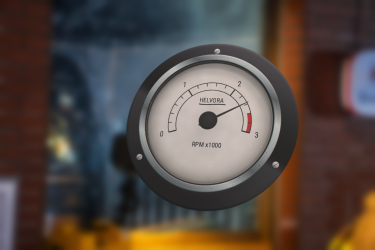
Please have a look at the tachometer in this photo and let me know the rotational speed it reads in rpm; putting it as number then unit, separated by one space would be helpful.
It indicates 2400 rpm
